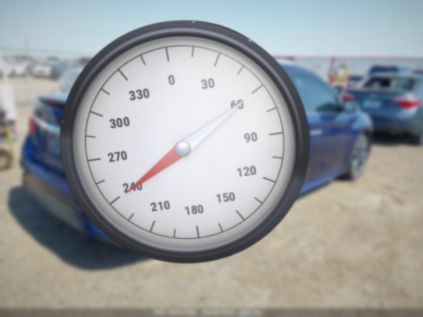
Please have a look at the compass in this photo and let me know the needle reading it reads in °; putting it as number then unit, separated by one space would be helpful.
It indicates 240 °
